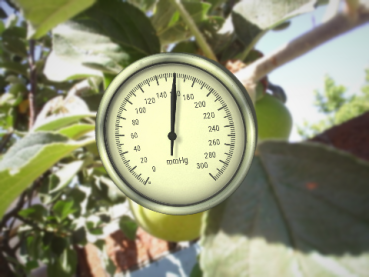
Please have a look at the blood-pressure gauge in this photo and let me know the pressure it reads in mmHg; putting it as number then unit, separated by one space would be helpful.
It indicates 160 mmHg
